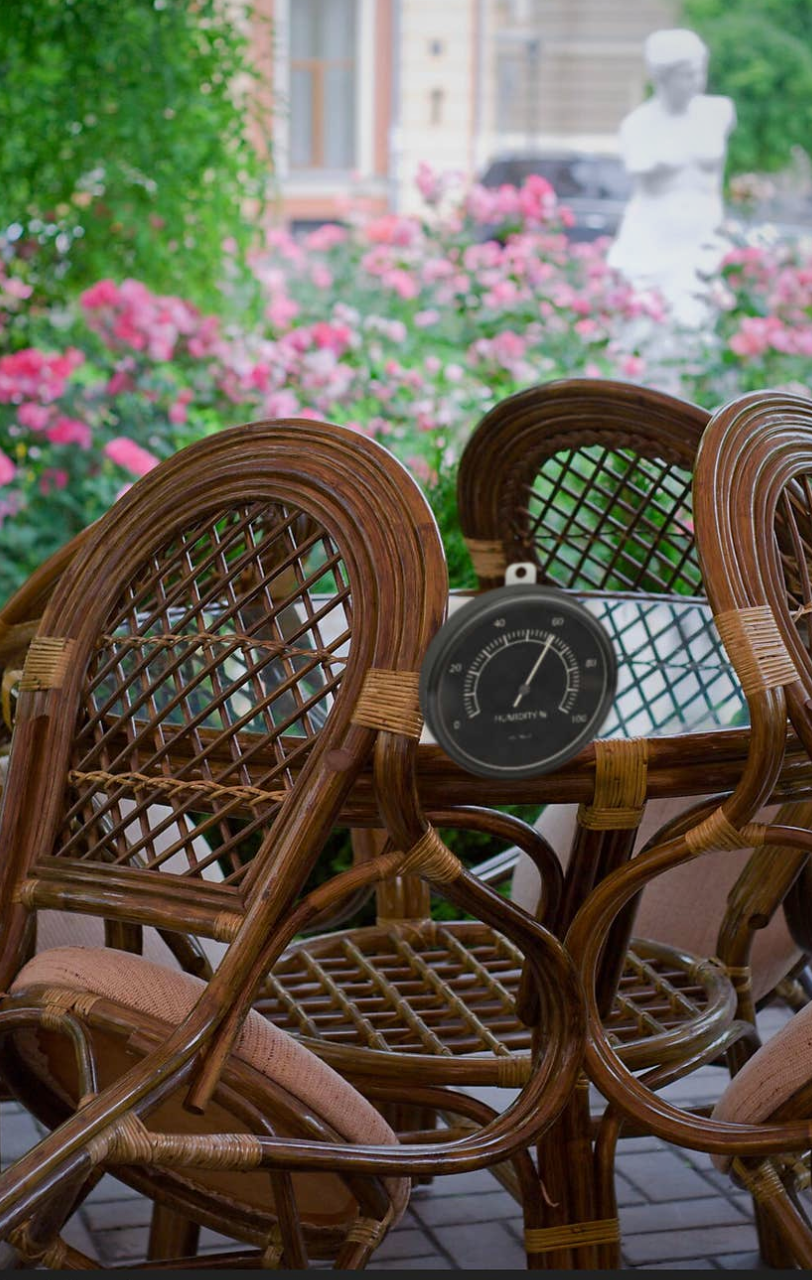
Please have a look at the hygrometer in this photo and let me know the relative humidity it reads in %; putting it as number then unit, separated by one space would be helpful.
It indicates 60 %
